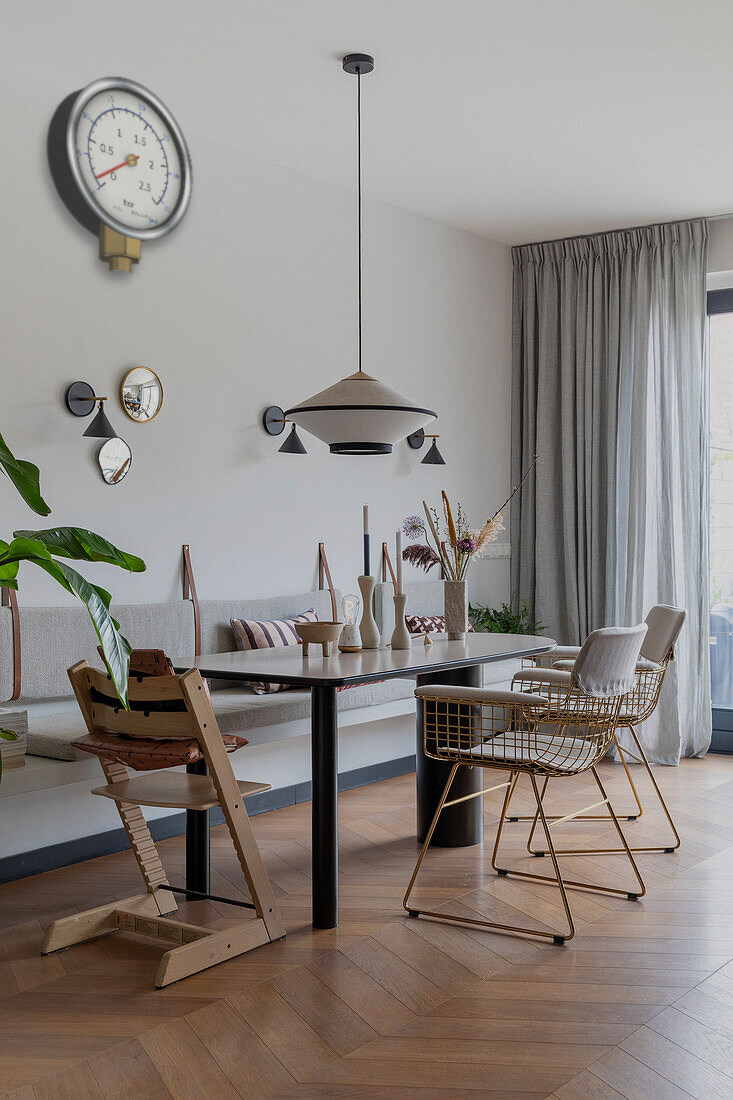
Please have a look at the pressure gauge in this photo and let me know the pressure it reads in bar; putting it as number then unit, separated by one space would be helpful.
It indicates 0.1 bar
